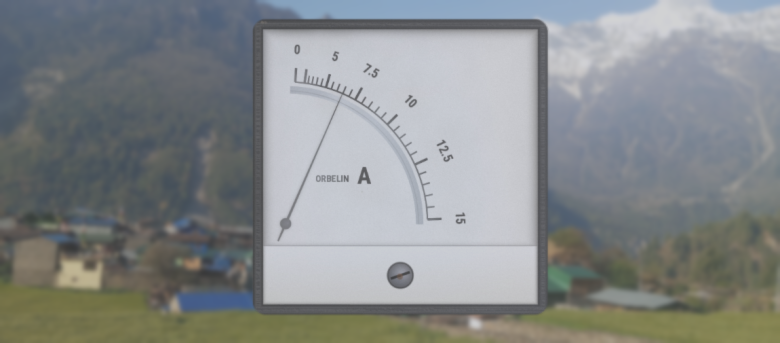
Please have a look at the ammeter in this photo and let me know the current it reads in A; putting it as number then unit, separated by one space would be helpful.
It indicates 6.5 A
